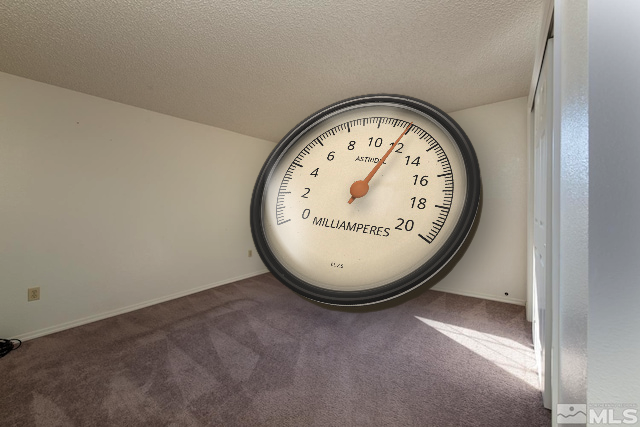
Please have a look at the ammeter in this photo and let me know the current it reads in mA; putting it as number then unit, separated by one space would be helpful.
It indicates 12 mA
